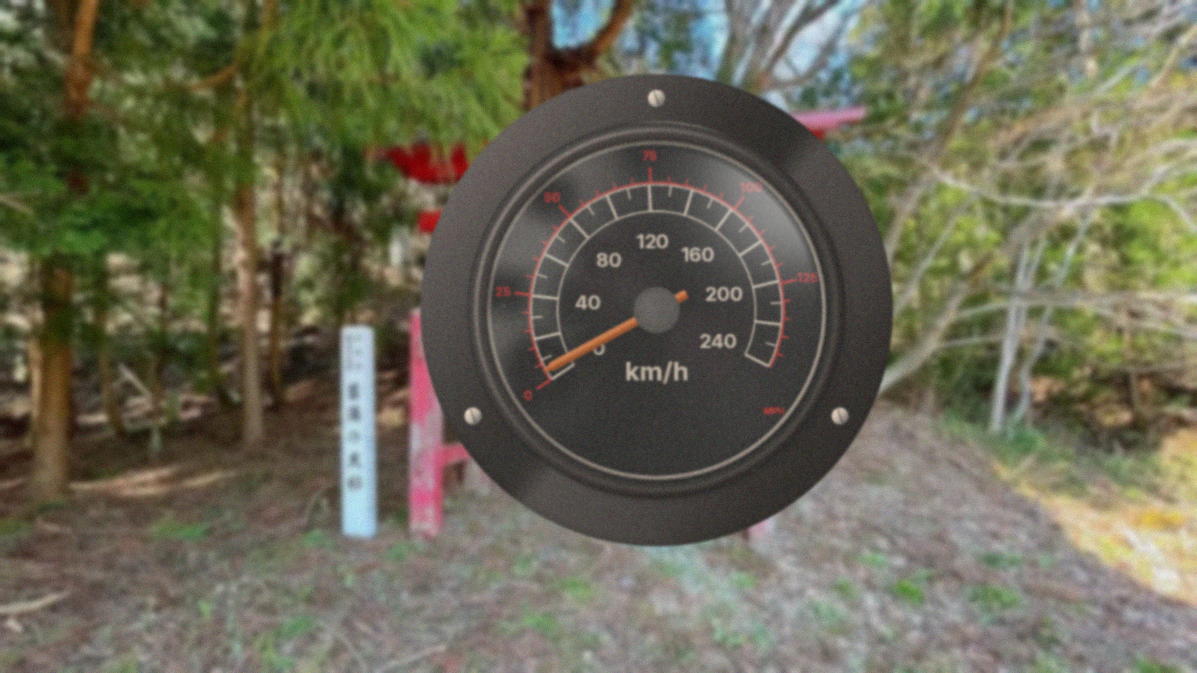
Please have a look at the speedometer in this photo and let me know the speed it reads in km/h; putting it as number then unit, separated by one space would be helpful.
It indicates 5 km/h
